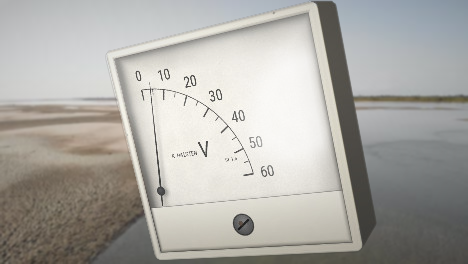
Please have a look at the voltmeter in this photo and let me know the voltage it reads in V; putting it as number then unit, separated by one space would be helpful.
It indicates 5 V
